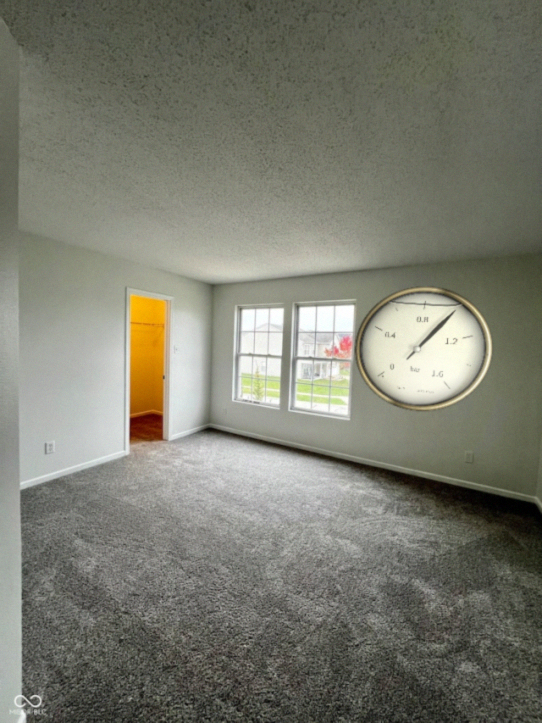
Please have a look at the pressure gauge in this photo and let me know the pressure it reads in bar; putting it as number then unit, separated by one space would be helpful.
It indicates 1 bar
